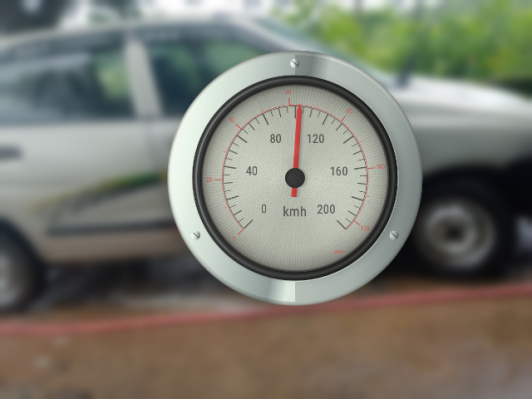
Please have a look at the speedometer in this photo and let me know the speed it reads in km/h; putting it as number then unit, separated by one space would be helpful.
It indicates 102.5 km/h
